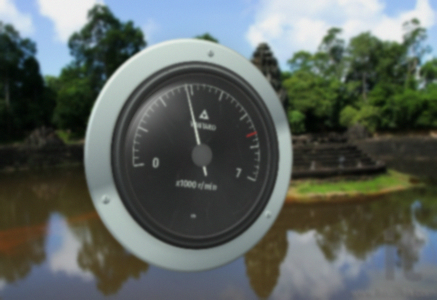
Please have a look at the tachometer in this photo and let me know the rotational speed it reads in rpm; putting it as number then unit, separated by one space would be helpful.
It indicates 2800 rpm
